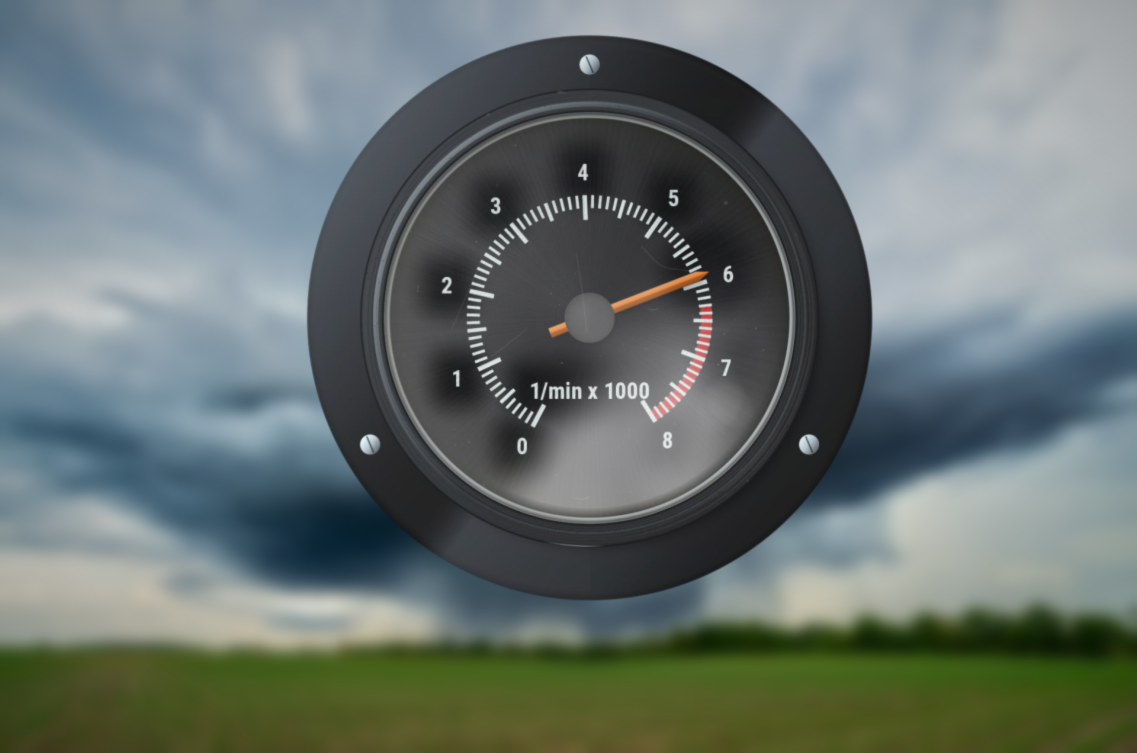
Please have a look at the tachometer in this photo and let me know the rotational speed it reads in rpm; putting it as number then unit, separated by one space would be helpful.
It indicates 5900 rpm
